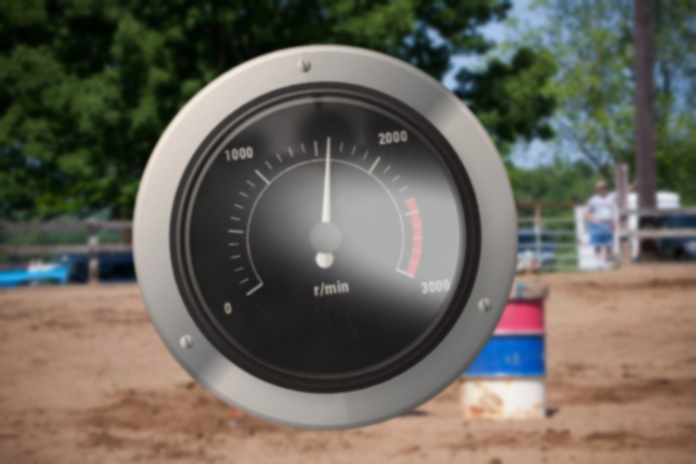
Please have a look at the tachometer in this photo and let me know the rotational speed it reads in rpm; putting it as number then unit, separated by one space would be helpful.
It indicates 1600 rpm
